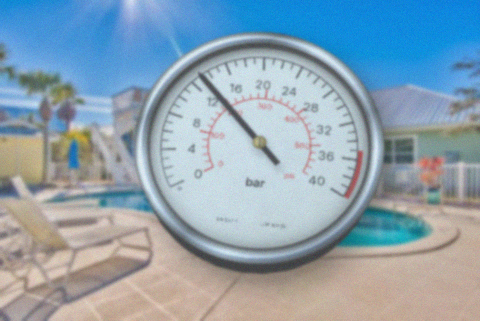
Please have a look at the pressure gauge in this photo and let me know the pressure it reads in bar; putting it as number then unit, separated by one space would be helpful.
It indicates 13 bar
